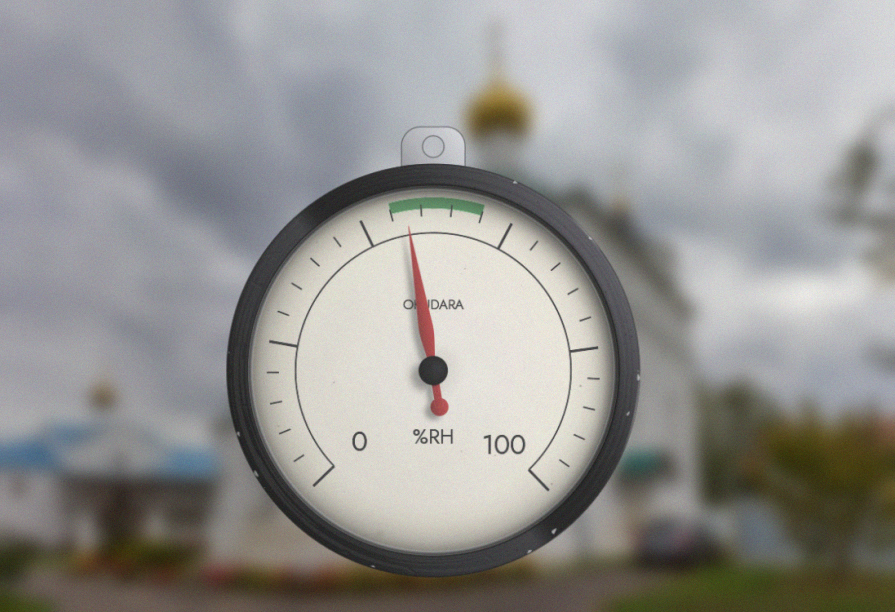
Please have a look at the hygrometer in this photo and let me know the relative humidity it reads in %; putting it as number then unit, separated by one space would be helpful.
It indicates 46 %
